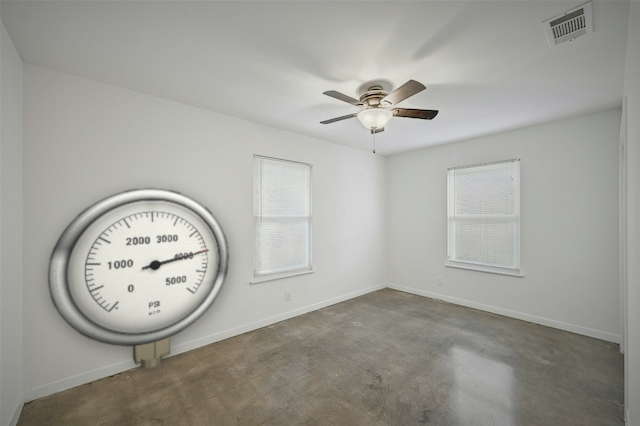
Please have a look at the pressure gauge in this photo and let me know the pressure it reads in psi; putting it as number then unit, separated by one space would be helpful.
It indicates 4000 psi
